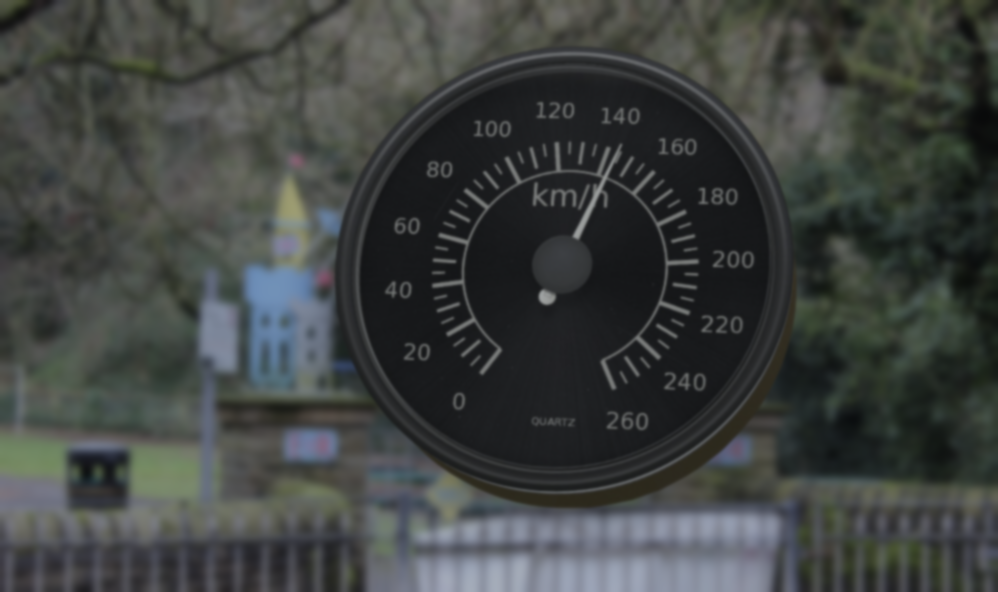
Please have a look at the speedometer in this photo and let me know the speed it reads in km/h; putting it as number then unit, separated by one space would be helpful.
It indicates 145 km/h
